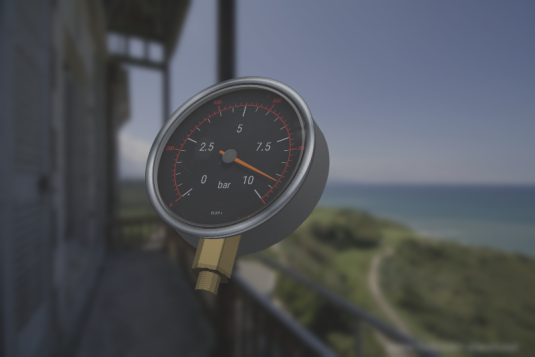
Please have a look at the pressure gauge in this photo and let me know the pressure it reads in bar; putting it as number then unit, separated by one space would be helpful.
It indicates 9.25 bar
